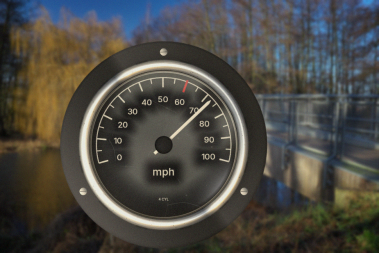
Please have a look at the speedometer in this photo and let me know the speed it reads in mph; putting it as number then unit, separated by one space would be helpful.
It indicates 72.5 mph
